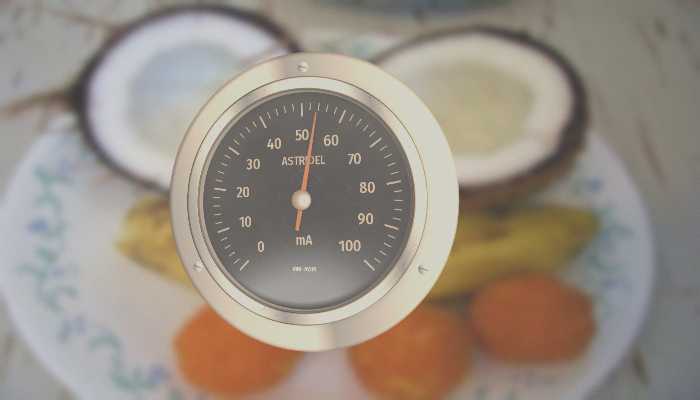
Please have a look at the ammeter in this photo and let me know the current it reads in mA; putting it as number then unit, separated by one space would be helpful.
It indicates 54 mA
